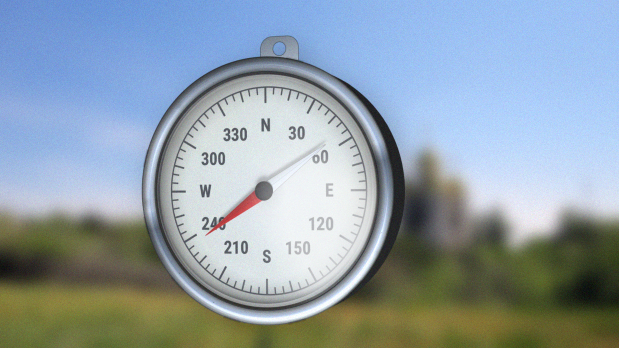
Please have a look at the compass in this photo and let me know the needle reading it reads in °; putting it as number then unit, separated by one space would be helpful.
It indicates 235 °
